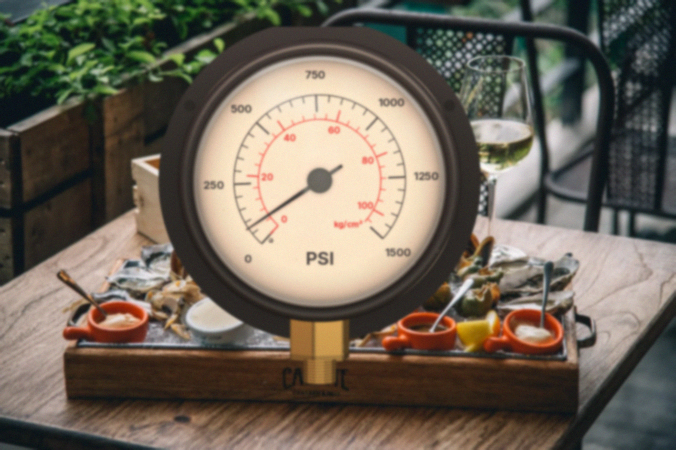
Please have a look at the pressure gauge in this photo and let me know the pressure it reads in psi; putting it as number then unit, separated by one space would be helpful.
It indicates 75 psi
